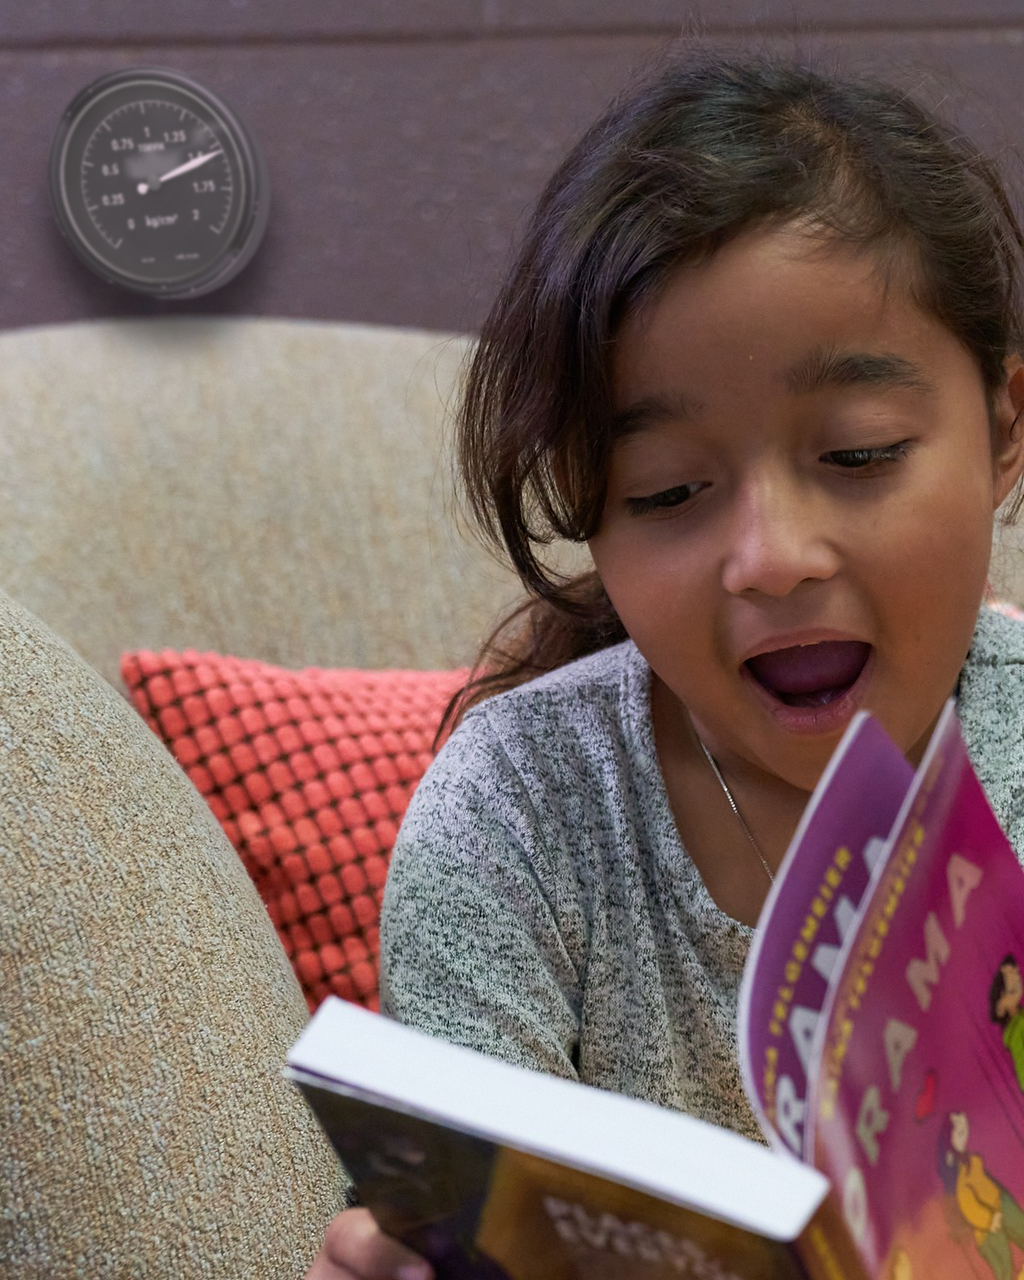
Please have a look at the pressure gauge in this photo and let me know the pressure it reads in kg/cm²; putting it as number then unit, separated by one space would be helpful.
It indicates 1.55 kg/cm²
